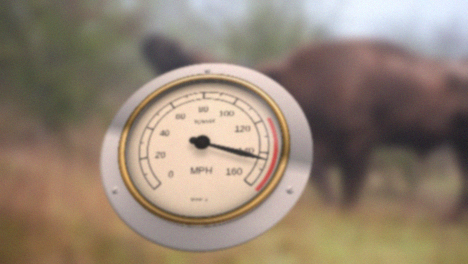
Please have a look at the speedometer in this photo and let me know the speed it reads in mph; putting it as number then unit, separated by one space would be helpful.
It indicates 145 mph
